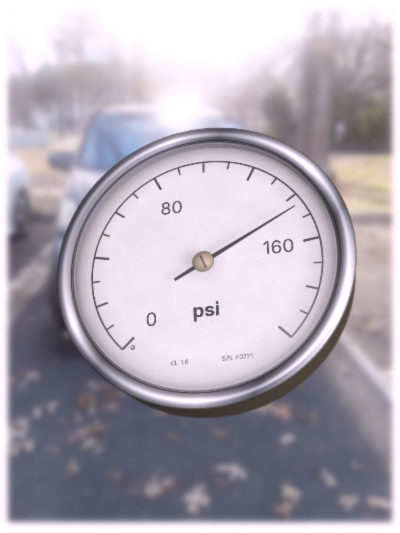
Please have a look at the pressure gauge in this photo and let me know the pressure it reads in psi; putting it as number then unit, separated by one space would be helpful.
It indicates 145 psi
